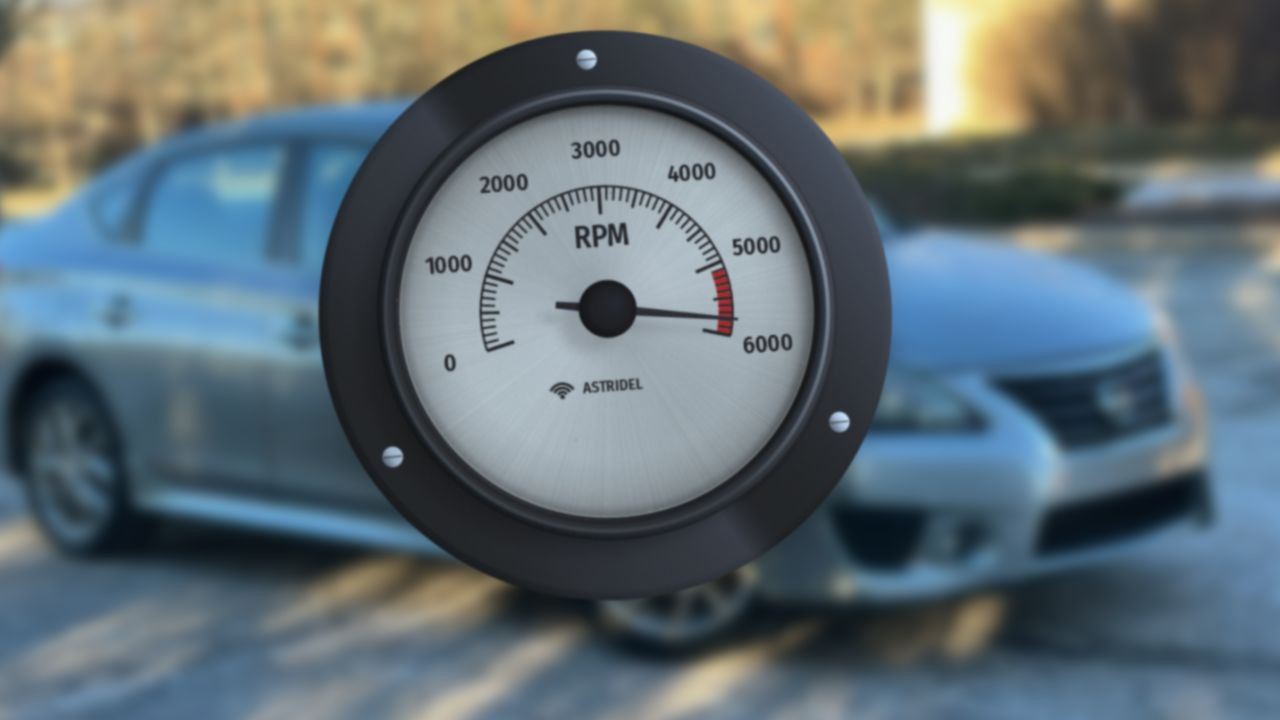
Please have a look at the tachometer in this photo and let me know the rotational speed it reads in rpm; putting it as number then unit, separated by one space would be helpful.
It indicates 5800 rpm
